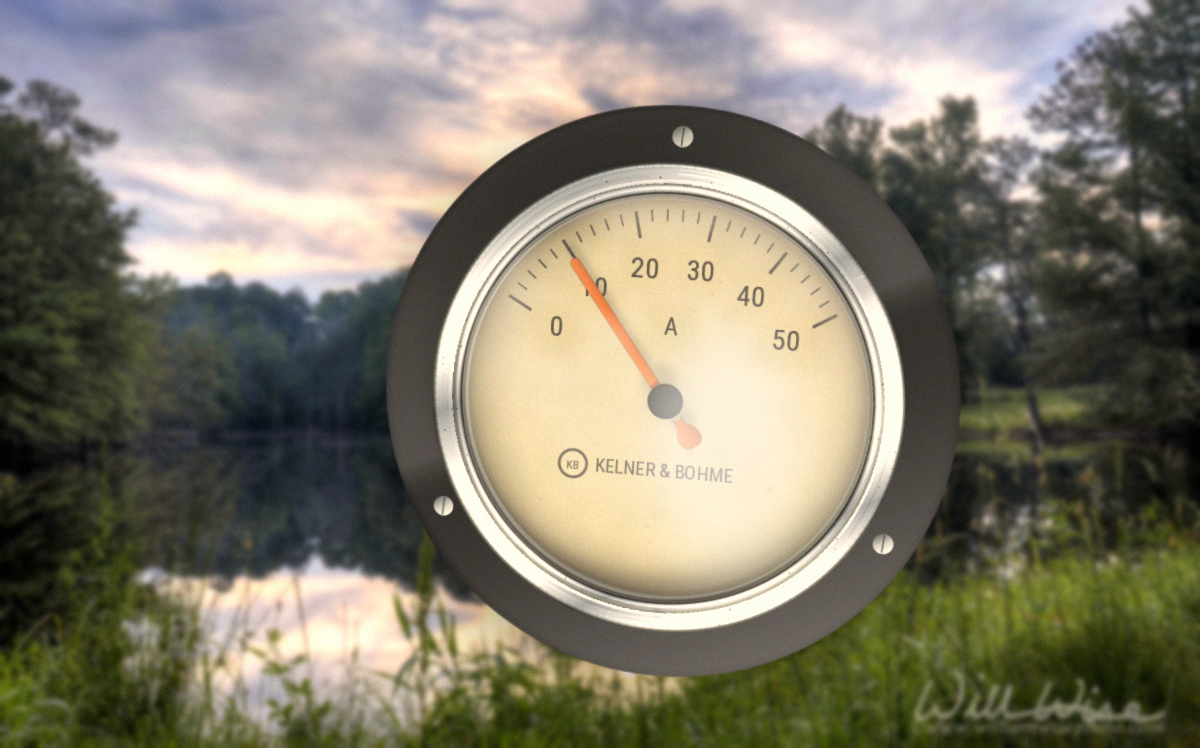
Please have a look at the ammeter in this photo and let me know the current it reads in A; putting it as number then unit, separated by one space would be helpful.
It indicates 10 A
